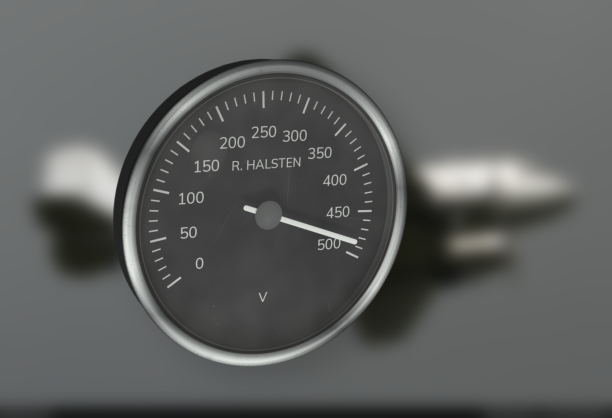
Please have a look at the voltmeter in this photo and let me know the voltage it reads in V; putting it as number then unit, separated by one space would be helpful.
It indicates 485 V
